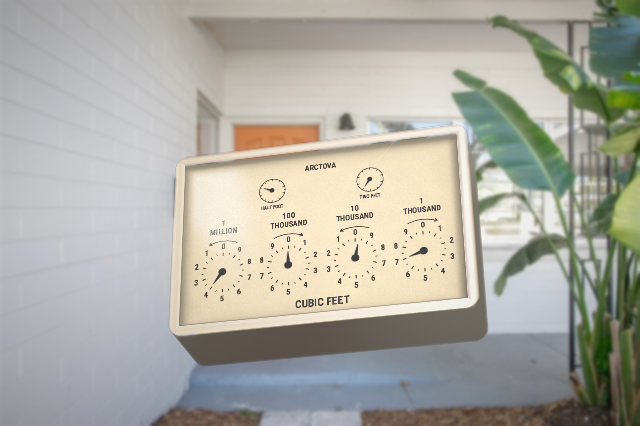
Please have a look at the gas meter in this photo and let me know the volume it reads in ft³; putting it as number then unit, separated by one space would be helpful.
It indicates 399700 ft³
